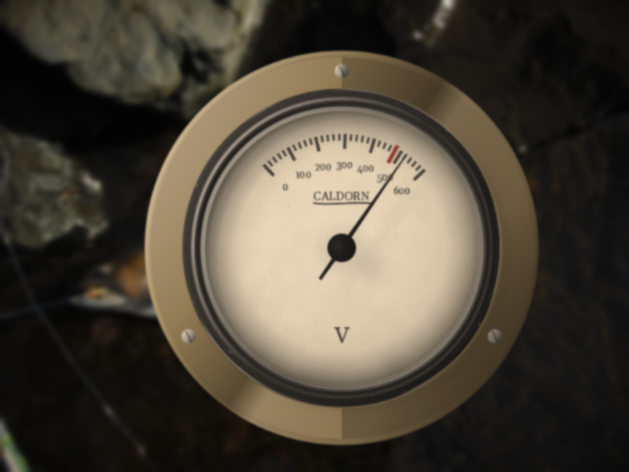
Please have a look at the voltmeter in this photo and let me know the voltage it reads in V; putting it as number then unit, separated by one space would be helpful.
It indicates 520 V
